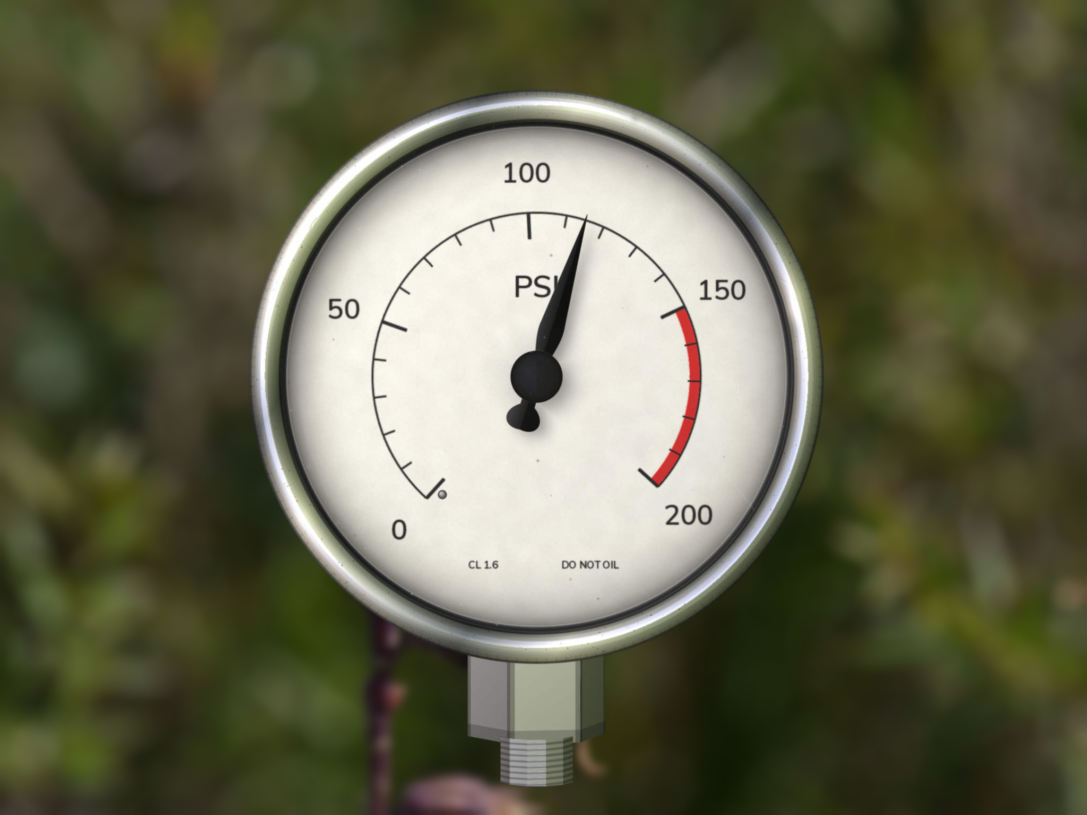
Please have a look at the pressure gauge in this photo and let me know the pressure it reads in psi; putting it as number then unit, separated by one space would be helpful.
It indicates 115 psi
